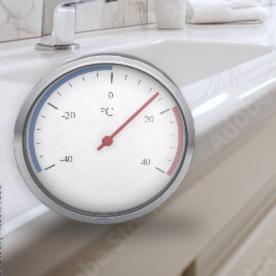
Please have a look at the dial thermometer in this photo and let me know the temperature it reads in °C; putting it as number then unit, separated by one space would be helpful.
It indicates 14 °C
